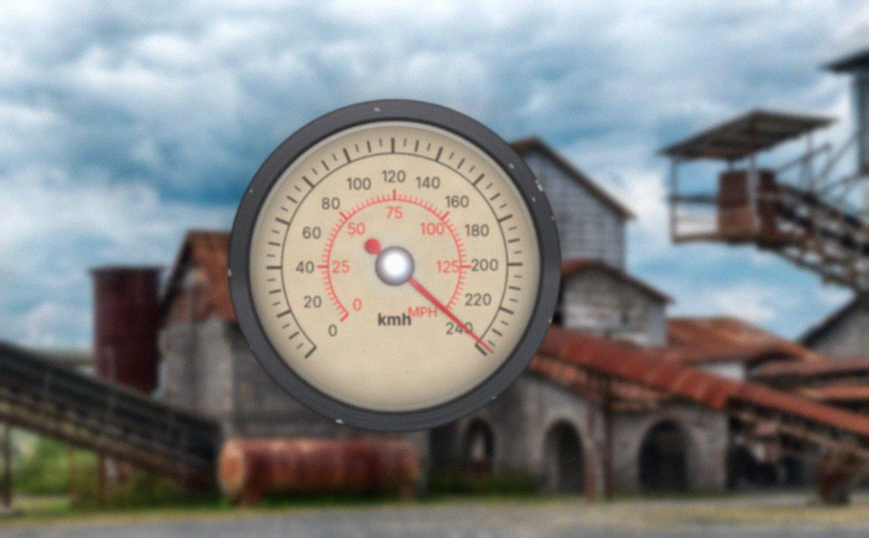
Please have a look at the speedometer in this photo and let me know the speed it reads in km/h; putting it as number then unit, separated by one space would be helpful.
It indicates 237.5 km/h
